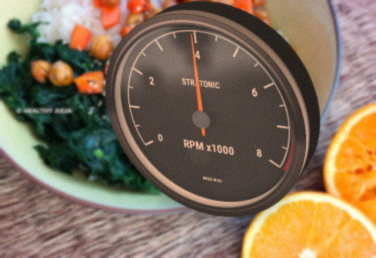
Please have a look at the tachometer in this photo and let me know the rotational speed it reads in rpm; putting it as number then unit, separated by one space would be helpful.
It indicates 4000 rpm
